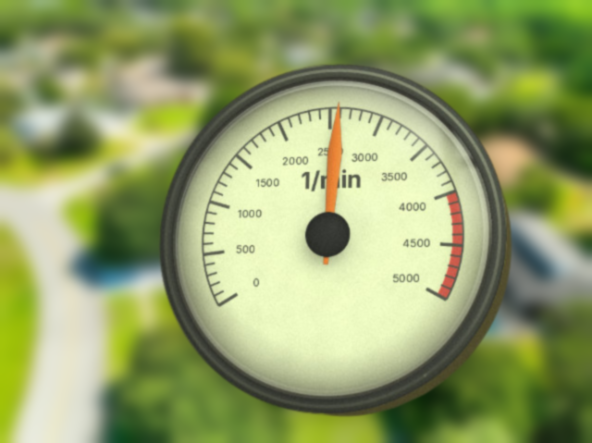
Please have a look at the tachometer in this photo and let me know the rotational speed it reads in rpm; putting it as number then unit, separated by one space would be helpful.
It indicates 2600 rpm
